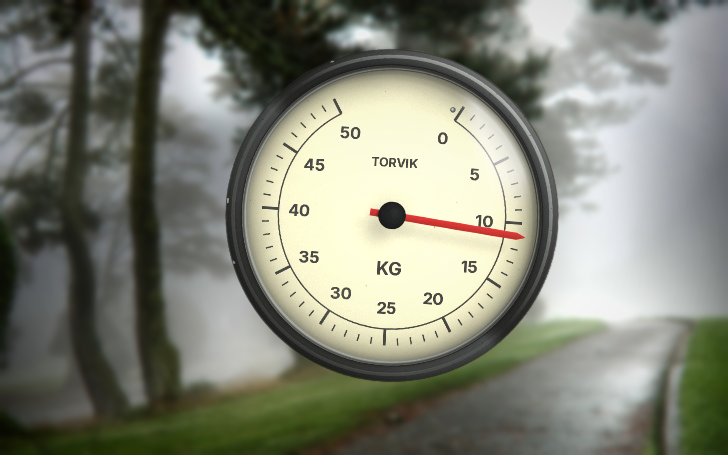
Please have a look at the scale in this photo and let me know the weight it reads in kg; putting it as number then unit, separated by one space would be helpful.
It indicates 11 kg
